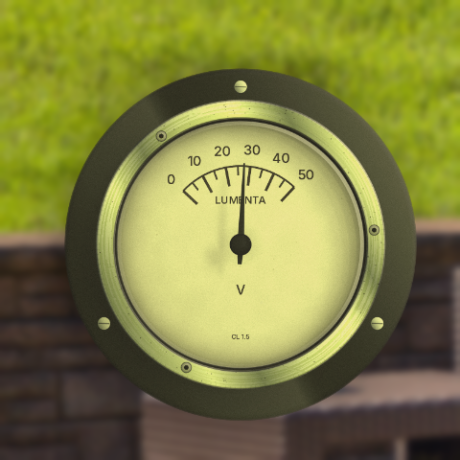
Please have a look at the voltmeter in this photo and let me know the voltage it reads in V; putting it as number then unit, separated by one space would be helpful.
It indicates 27.5 V
